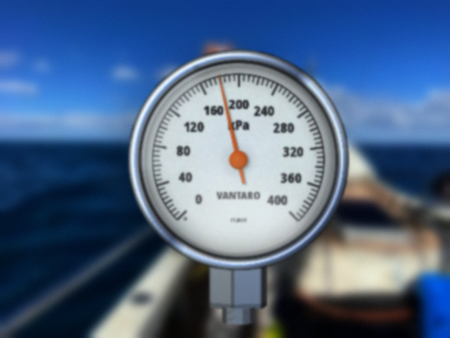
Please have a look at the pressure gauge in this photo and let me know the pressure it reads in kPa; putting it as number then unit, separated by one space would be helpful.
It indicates 180 kPa
